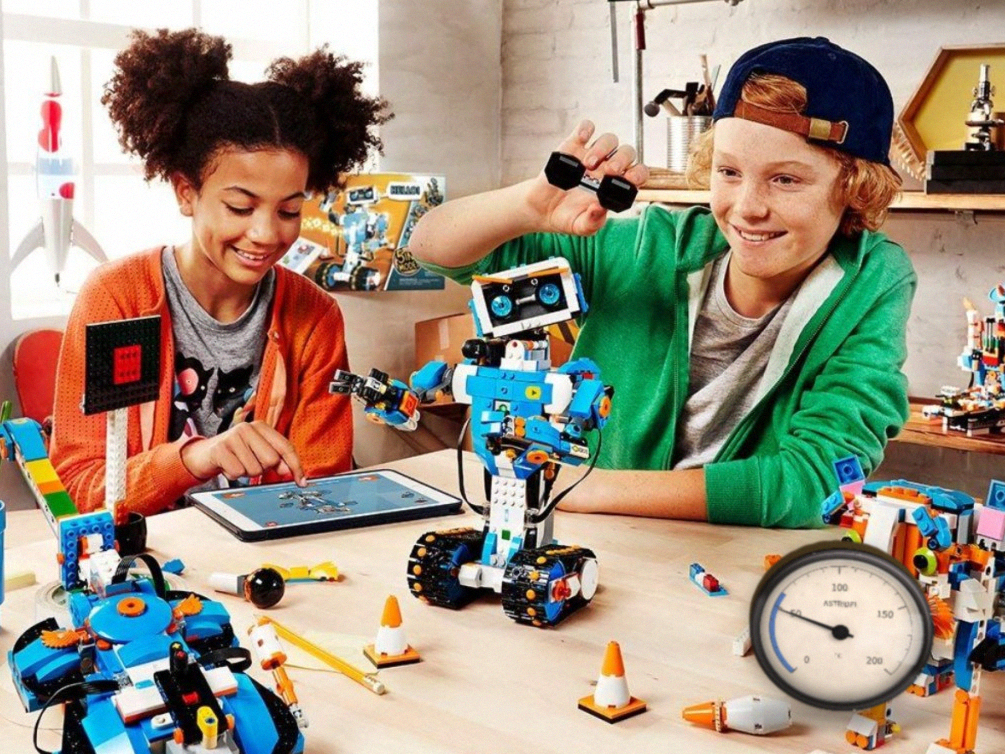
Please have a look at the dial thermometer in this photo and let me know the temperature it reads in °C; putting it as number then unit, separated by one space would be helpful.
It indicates 50 °C
